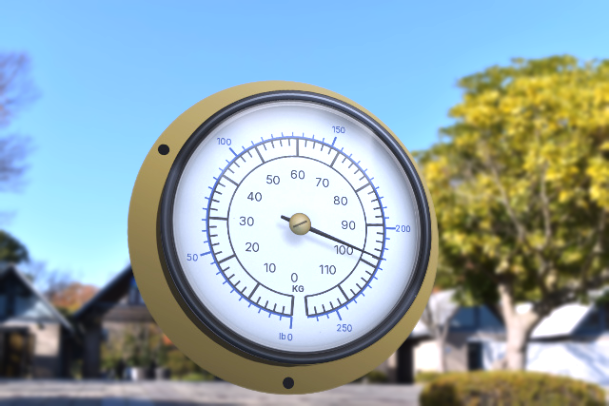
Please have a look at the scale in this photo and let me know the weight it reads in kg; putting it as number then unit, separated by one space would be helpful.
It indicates 98 kg
